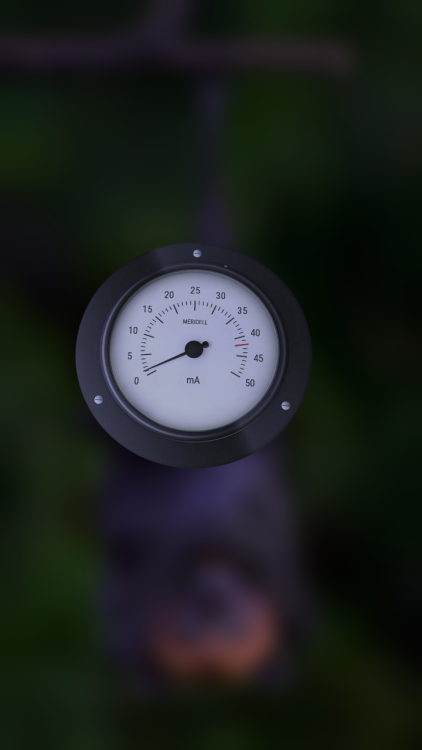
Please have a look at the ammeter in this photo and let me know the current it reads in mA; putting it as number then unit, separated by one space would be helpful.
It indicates 1 mA
